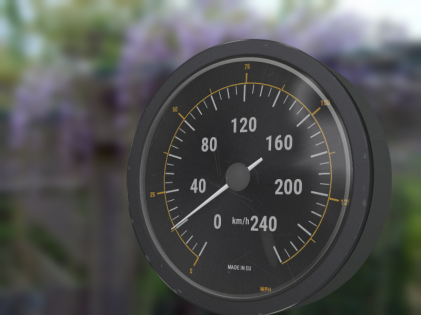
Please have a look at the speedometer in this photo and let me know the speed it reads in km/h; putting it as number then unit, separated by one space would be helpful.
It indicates 20 km/h
